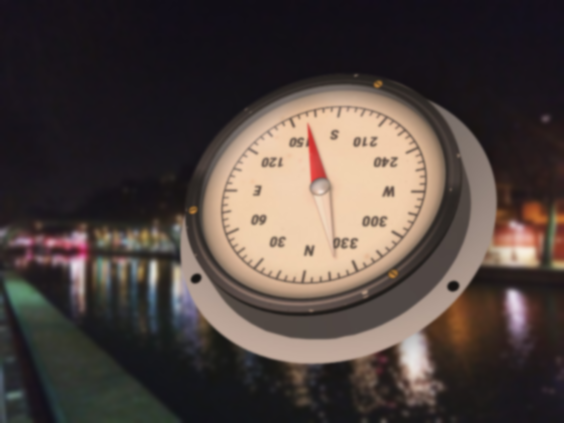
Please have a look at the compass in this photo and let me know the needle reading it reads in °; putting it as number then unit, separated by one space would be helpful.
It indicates 160 °
